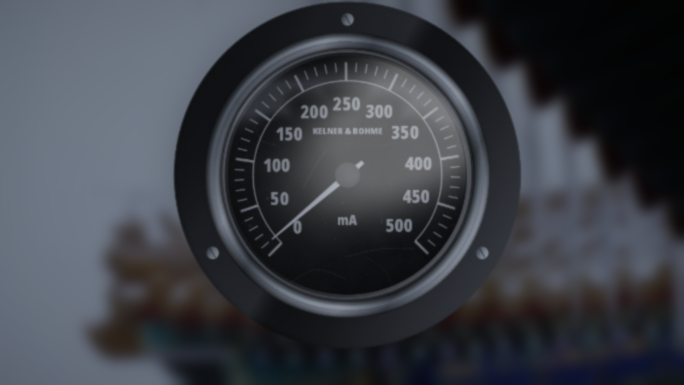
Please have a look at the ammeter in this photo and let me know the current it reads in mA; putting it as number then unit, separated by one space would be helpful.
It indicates 10 mA
